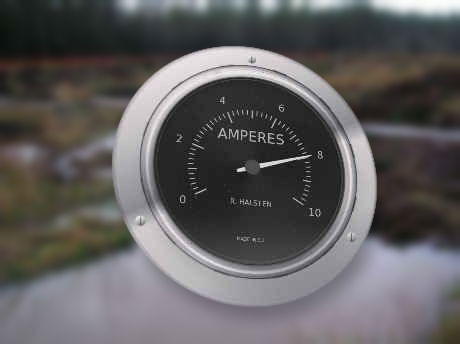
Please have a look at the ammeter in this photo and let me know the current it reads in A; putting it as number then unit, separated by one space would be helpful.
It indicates 8 A
